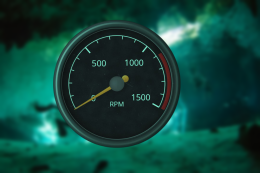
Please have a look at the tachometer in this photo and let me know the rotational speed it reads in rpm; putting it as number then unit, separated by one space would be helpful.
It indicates 0 rpm
